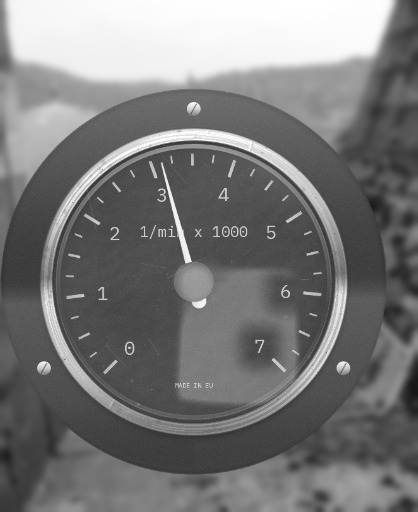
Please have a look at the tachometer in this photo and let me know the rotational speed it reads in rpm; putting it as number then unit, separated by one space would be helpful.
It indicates 3125 rpm
